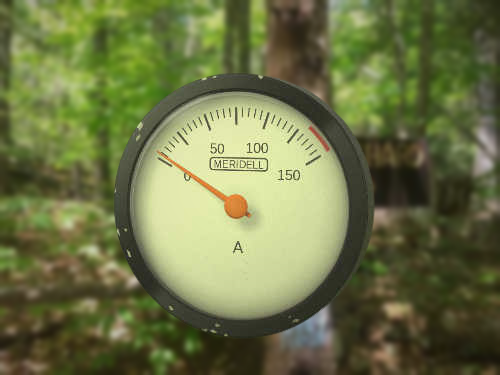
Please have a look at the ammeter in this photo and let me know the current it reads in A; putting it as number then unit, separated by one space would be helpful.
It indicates 5 A
